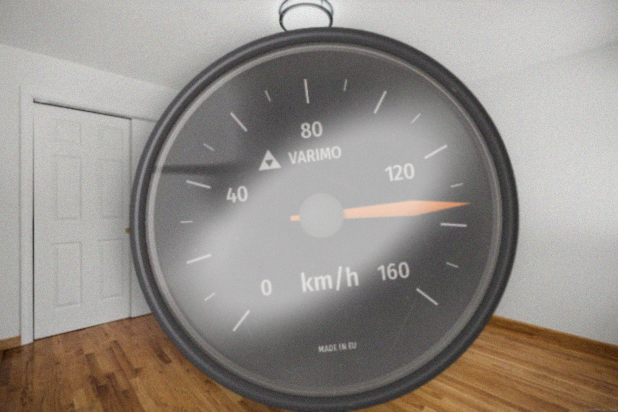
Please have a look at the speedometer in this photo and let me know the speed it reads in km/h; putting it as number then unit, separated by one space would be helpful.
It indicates 135 km/h
